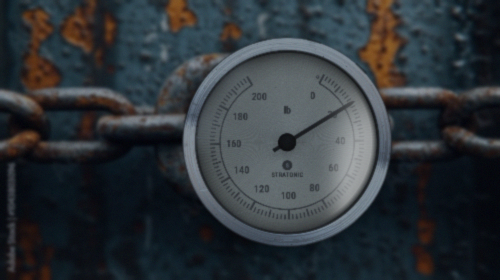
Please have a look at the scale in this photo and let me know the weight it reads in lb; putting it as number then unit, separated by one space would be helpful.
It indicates 20 lb
